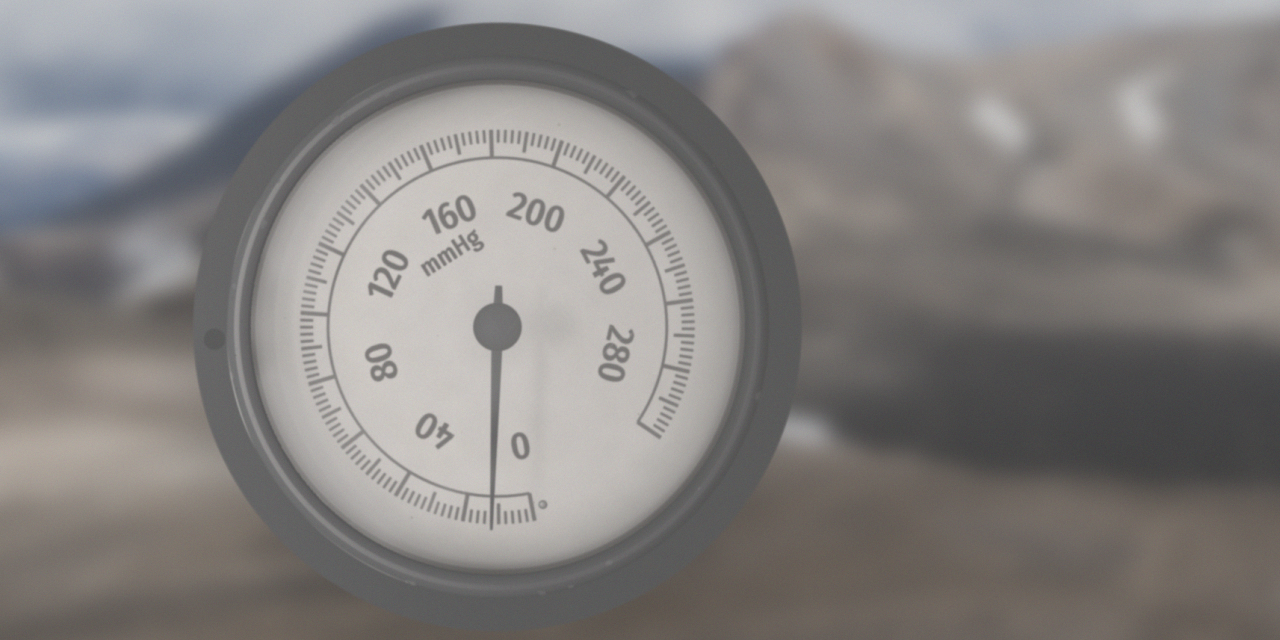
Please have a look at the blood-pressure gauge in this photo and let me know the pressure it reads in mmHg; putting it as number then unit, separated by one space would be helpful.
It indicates 12 mmHg
